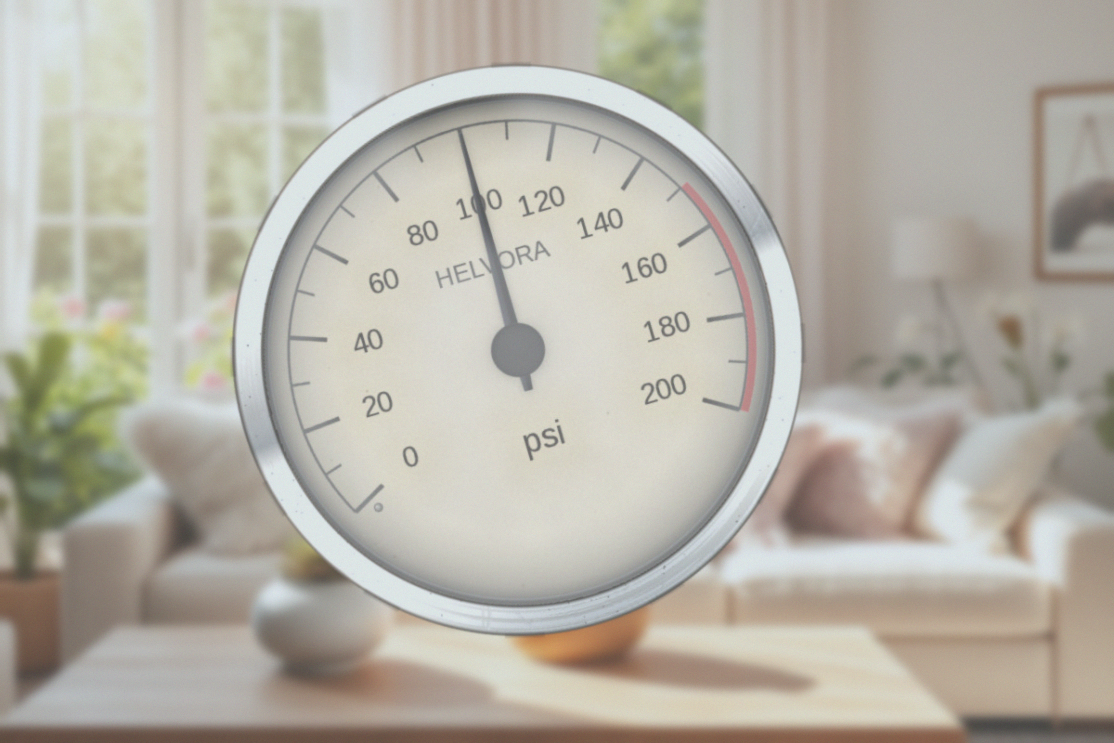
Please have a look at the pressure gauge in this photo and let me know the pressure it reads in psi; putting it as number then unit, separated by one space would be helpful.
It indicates 100 psi
